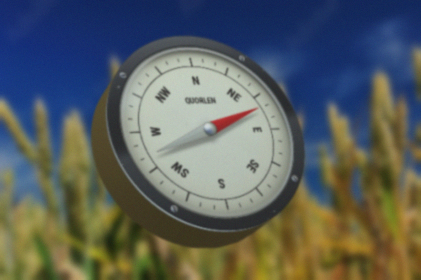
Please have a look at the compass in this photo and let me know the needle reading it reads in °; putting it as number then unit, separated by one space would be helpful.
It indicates 70 °
